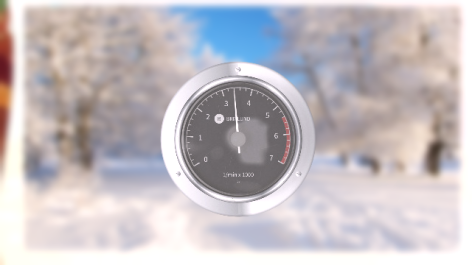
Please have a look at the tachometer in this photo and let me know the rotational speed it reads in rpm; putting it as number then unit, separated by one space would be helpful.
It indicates 3400 rpm
